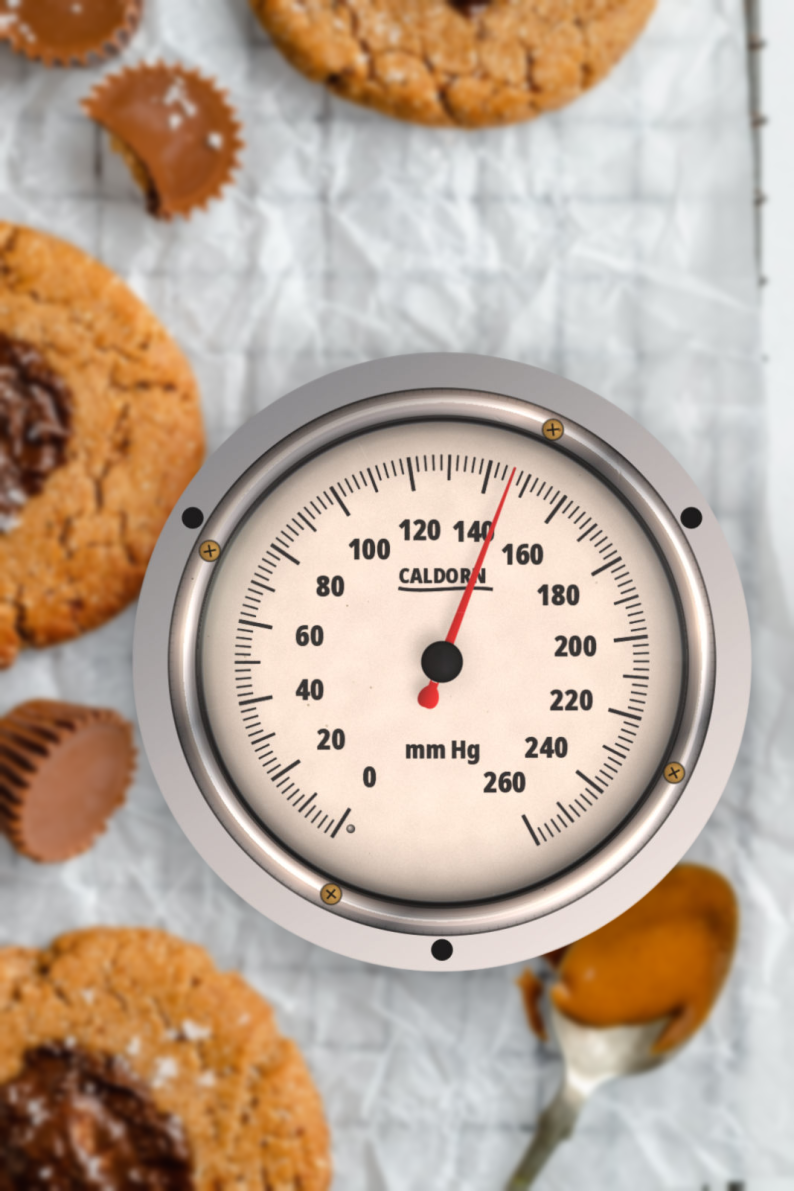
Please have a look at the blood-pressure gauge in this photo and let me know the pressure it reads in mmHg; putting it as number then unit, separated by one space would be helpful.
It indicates 146 mmHg
